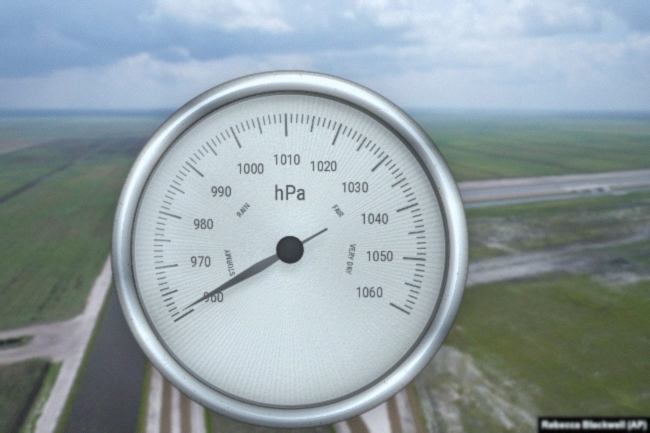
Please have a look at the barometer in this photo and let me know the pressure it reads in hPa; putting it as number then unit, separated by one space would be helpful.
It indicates 961 hPa
